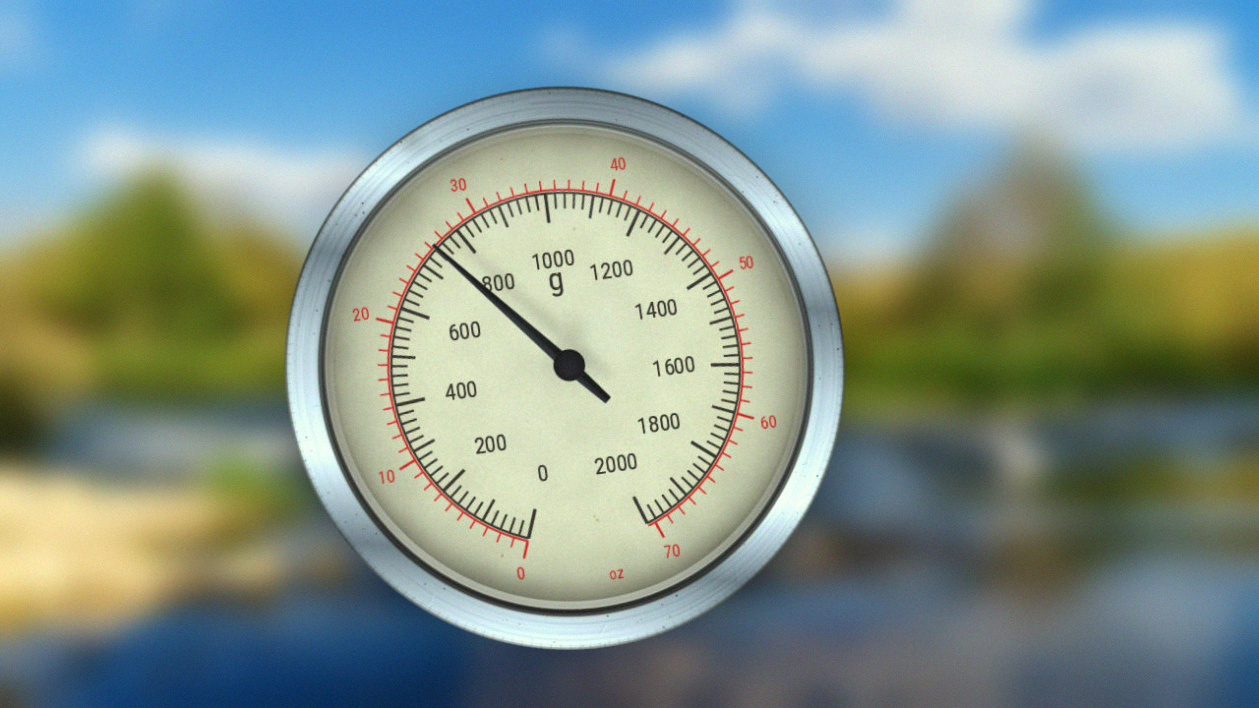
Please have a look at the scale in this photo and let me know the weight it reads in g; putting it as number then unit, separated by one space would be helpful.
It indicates 740 g
